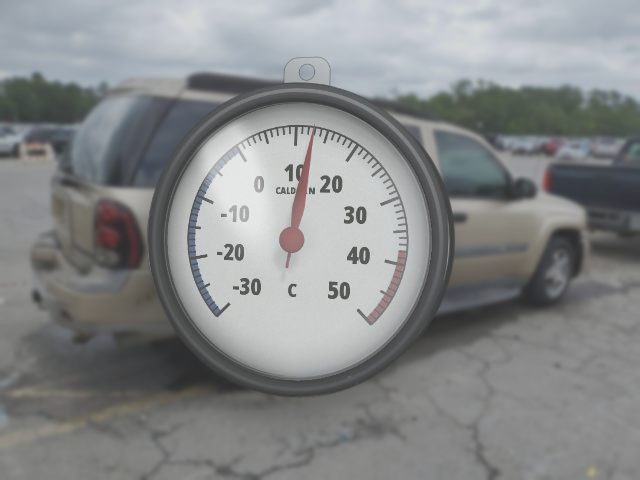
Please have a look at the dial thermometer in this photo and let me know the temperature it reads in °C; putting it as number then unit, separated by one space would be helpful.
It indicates 13 °C
